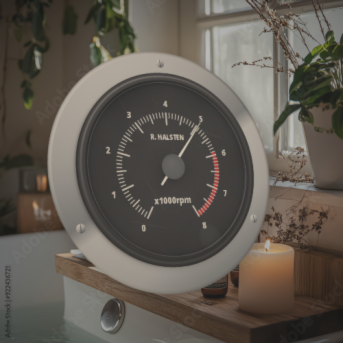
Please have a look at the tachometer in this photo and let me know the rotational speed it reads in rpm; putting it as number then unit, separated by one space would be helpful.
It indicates 5000 rpm
